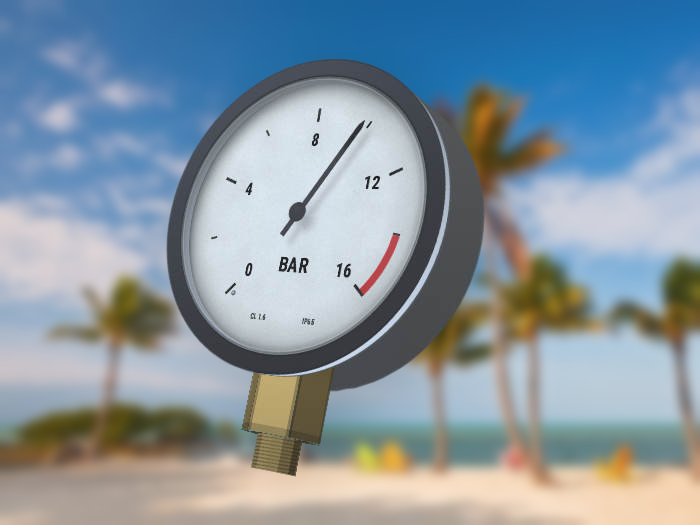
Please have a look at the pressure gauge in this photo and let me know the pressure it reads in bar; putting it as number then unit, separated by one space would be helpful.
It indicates 10 bar
